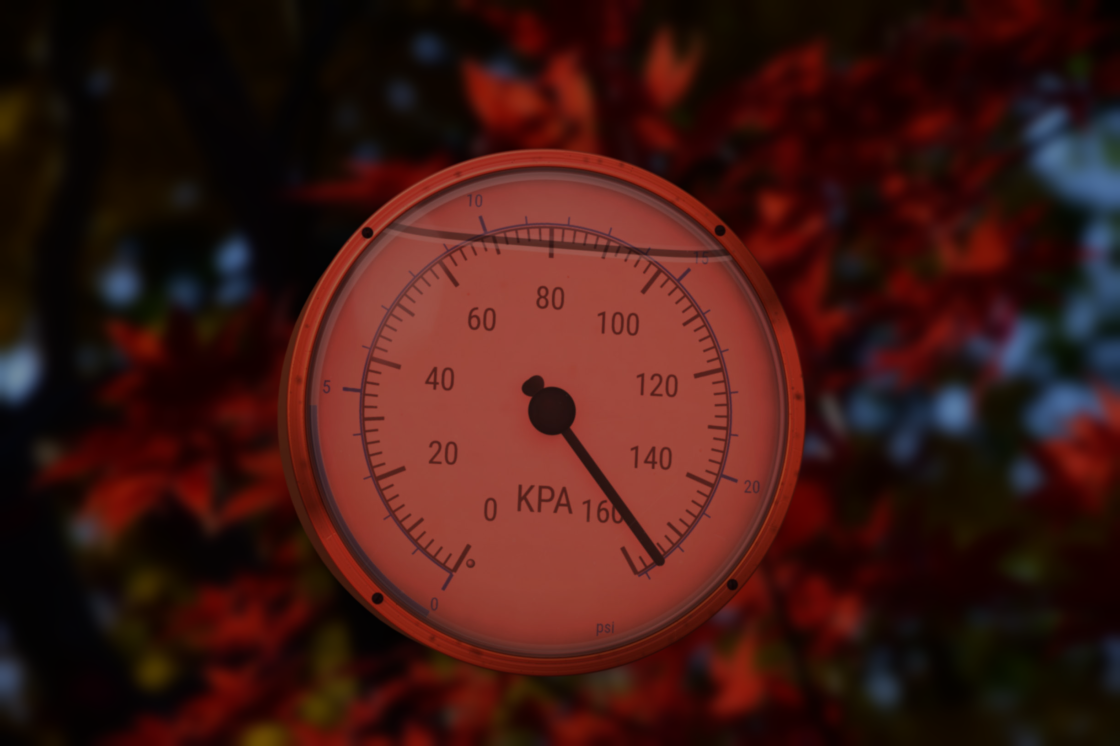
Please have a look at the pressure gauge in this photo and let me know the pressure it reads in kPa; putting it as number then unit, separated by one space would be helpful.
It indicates 156 kPa
